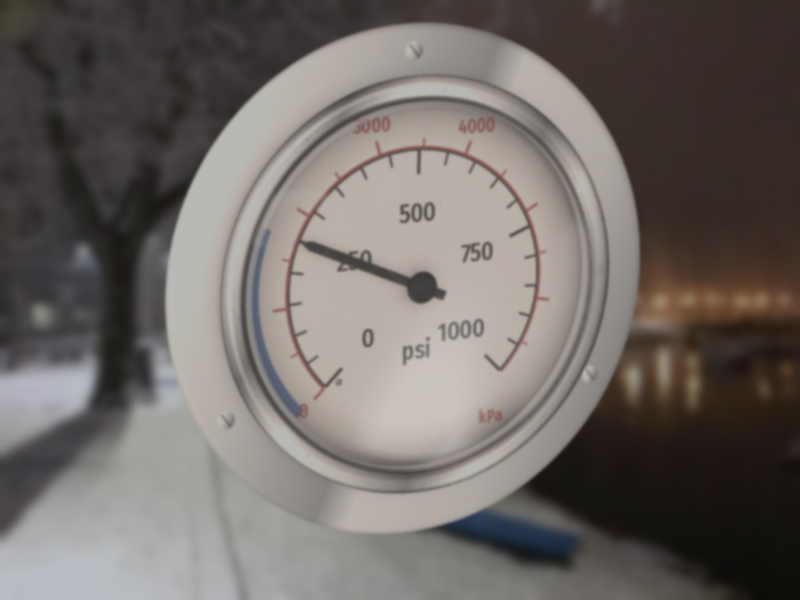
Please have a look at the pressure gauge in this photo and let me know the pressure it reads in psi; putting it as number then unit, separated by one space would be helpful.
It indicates 250 psi
